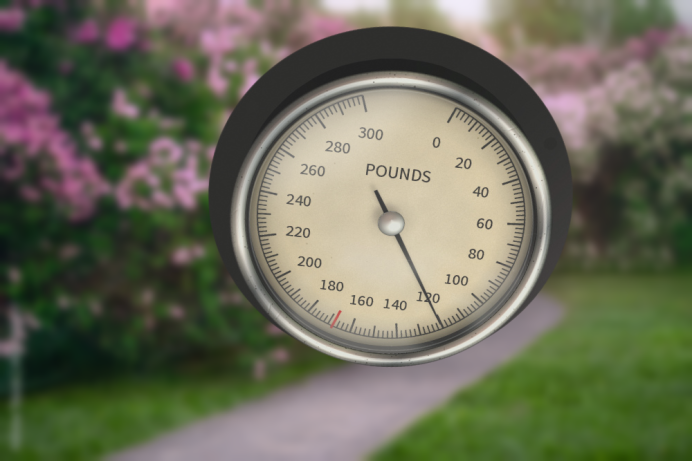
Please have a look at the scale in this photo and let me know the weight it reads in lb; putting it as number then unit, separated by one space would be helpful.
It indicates 120 lb
